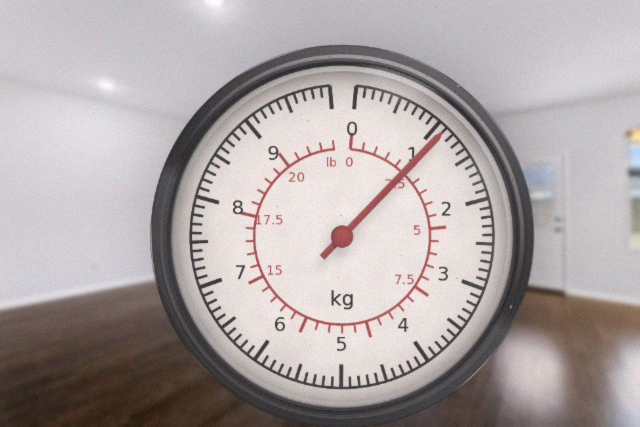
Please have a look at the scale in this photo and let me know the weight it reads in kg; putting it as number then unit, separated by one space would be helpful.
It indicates 1.1 kg
